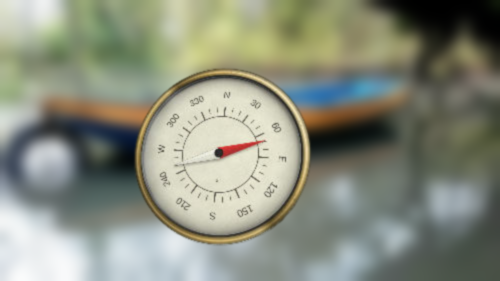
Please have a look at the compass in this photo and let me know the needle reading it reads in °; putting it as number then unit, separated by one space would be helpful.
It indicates 70 °
